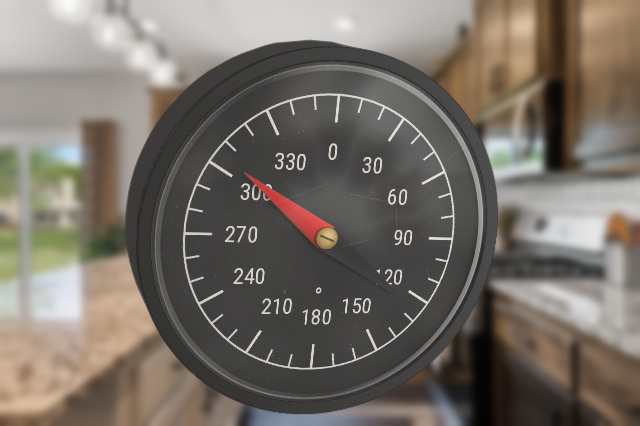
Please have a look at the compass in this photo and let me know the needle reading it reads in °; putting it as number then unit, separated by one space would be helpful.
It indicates 305 °
